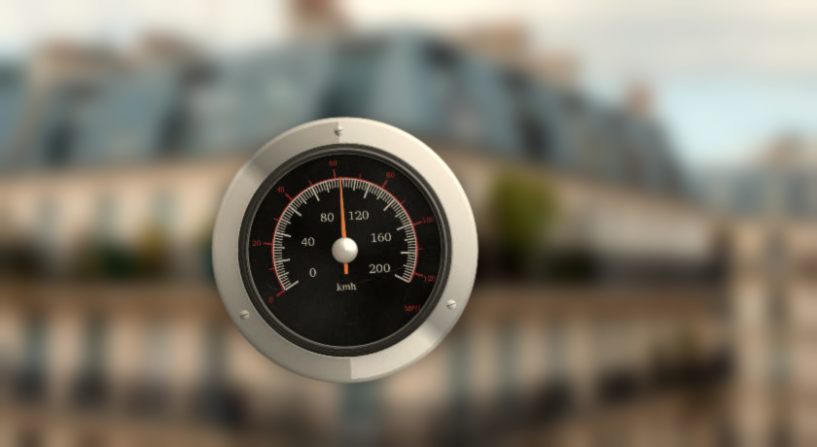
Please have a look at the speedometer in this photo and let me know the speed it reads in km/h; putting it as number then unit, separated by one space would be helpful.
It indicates 100 km/h
